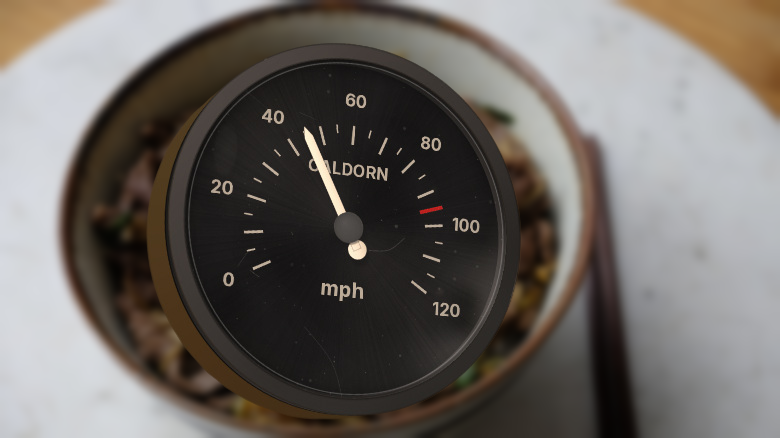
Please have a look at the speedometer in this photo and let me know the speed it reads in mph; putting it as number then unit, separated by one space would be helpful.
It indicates 45 mph
